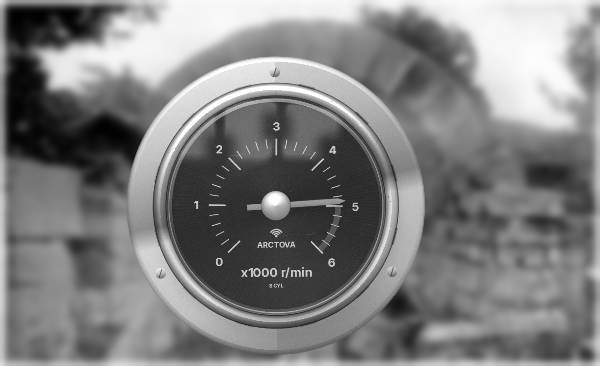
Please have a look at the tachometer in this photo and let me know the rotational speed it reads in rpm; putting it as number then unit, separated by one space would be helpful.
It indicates 4900 rpm
